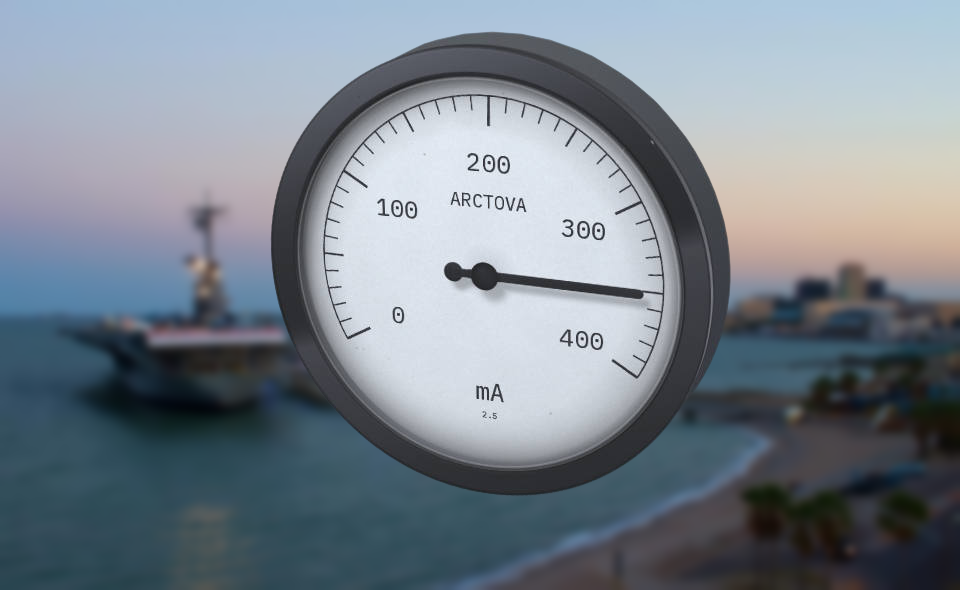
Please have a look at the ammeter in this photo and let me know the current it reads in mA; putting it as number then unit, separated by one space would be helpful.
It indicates 350 mA
